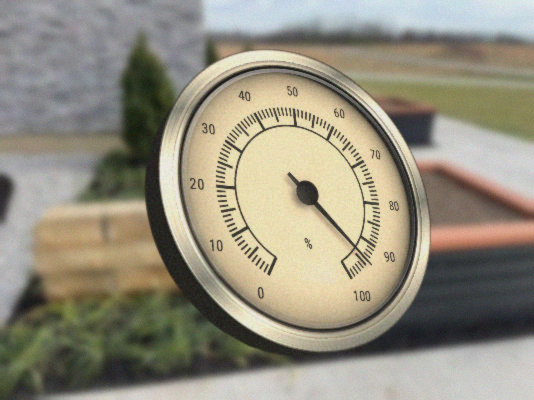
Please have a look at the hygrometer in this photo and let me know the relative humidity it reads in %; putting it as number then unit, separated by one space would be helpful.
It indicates 95 %
